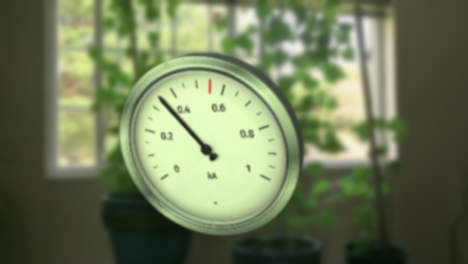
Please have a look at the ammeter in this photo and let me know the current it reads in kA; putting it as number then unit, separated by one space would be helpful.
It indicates 0.35 kA
